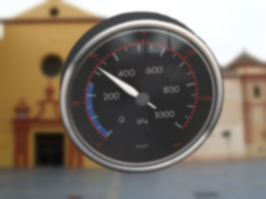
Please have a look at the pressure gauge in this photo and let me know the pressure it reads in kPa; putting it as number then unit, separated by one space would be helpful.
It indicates 325 kPa
